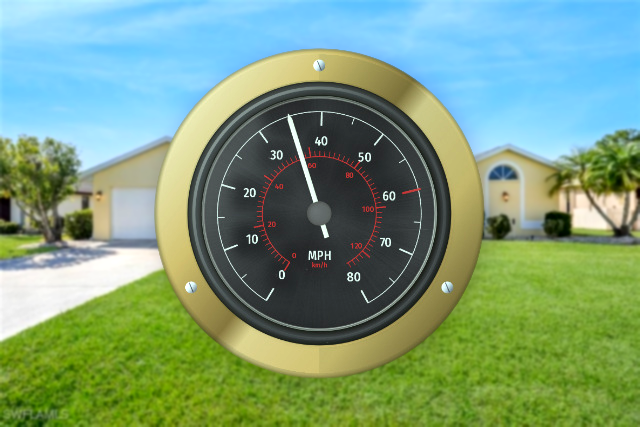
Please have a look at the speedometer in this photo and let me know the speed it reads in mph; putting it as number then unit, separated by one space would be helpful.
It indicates 35 mph
